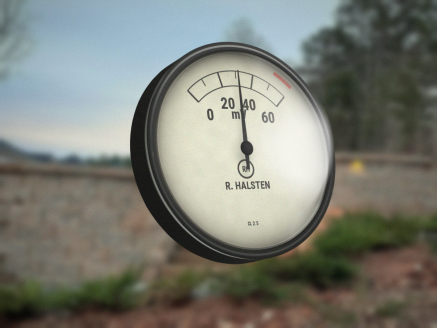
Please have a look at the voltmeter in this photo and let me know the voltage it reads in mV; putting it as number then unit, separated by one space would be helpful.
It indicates 30 mV
